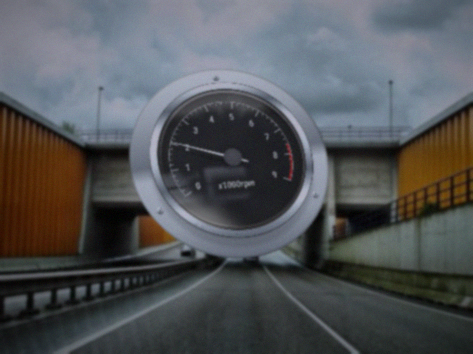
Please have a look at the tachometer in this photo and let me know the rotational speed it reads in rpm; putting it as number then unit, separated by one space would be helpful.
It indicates 2000 rpm
